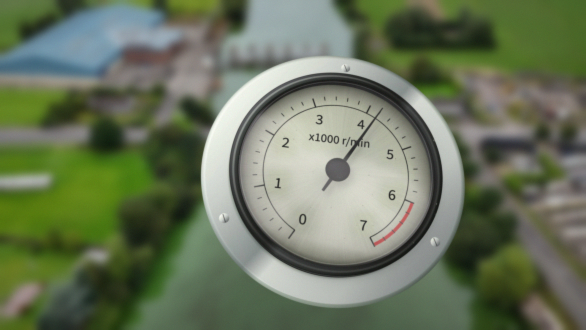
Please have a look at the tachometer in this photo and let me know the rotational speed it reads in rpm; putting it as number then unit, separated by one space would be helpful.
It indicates 4200 rpm
